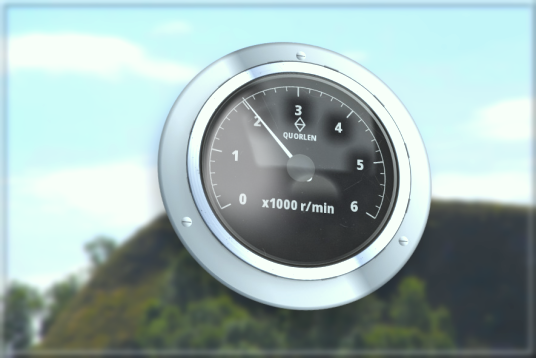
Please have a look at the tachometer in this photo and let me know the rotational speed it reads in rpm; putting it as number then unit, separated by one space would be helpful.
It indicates 2000 rpm
